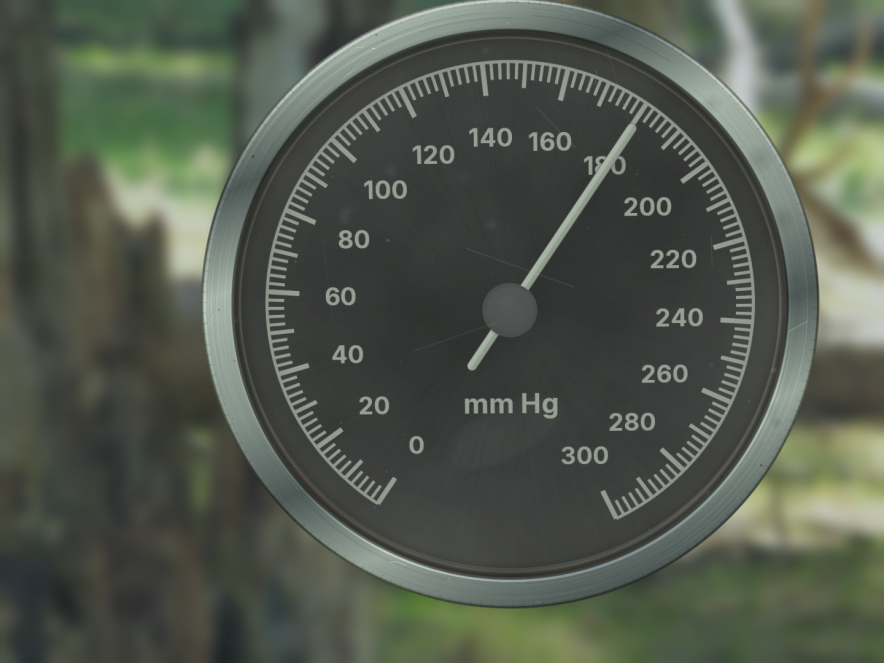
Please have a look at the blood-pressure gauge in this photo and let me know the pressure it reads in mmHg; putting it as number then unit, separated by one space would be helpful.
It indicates 180 mmHg
